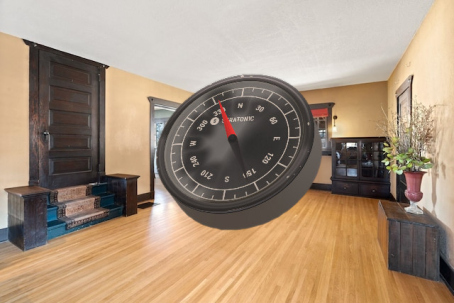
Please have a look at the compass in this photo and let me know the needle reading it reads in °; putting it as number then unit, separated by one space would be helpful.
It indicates 335 °
